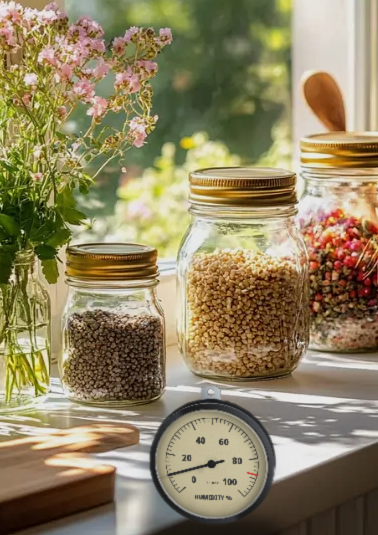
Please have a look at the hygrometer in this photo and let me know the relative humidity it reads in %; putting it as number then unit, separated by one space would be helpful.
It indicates 10 %
